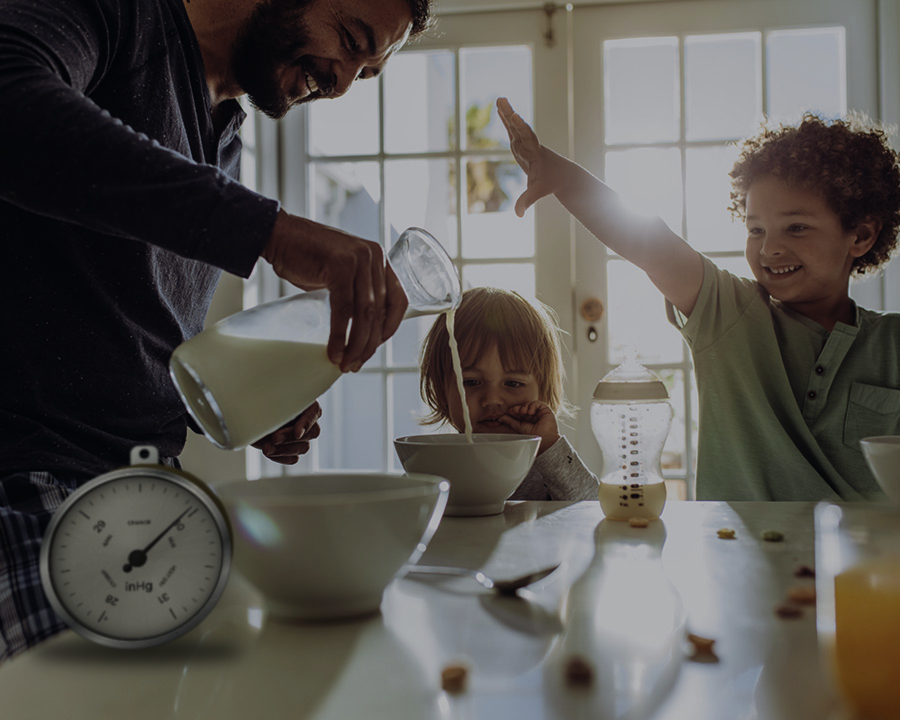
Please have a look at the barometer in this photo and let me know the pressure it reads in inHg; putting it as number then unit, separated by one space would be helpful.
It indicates 29.95 inHg
